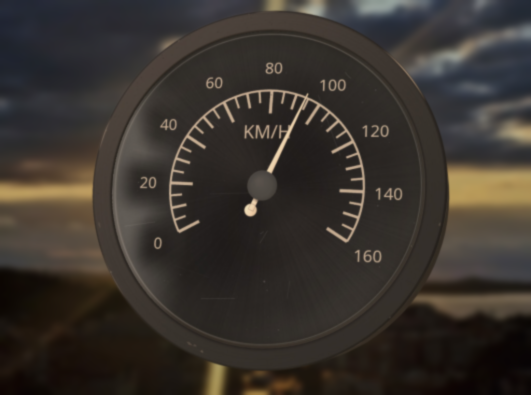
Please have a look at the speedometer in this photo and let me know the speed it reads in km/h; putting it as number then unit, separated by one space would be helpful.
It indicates 95 km/h
